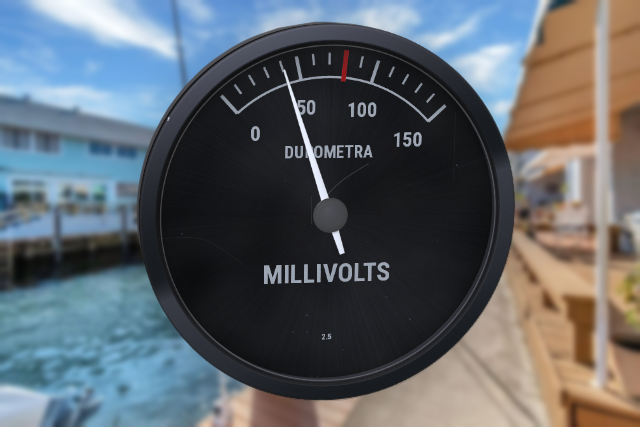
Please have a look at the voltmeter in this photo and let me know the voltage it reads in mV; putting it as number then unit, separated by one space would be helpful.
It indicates 40 mV
